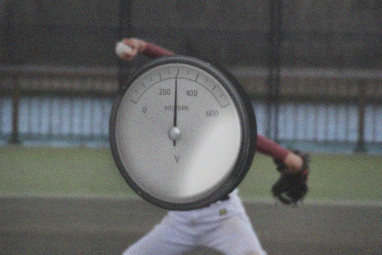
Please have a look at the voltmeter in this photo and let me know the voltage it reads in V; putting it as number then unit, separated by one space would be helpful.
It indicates 300 V
